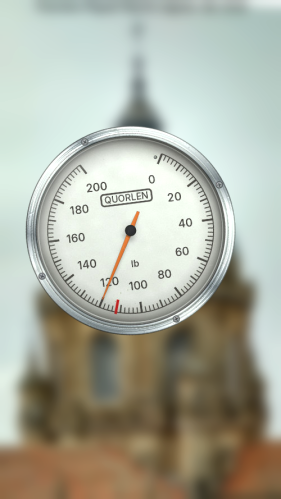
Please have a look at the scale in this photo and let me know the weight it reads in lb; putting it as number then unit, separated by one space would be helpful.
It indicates 120 lb
